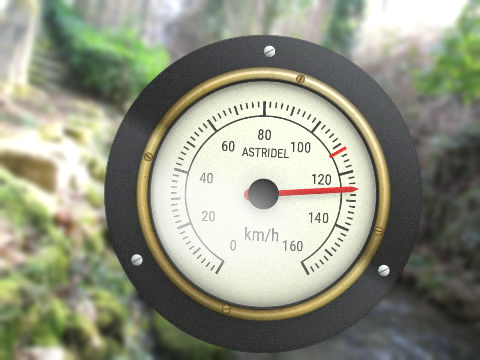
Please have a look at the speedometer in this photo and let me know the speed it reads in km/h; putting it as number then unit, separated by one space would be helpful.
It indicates 126 km/h
